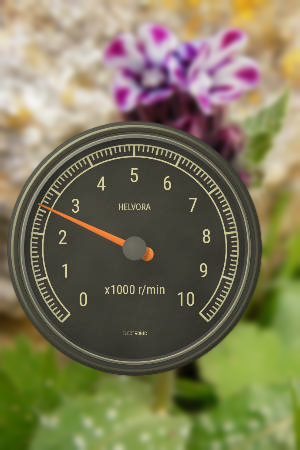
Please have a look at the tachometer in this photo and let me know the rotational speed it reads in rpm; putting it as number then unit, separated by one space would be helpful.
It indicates 2600 rpm
